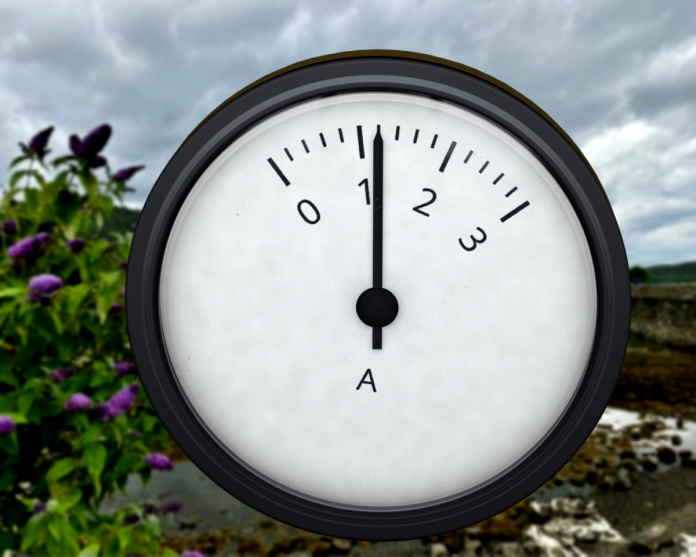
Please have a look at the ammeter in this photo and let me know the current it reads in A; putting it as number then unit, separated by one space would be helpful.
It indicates 1.2 A
